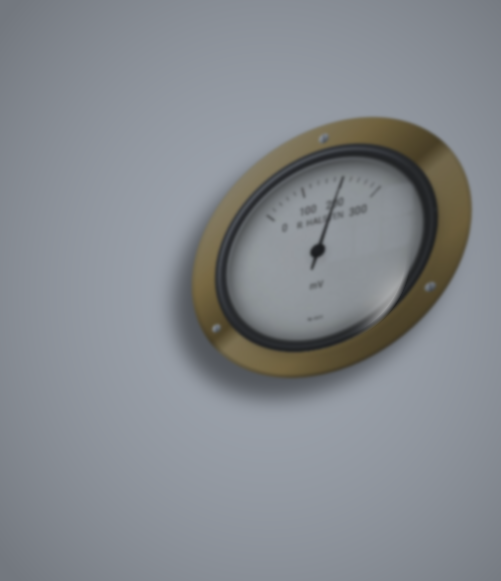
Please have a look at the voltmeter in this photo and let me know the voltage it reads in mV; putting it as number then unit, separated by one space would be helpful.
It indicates 200 mV
